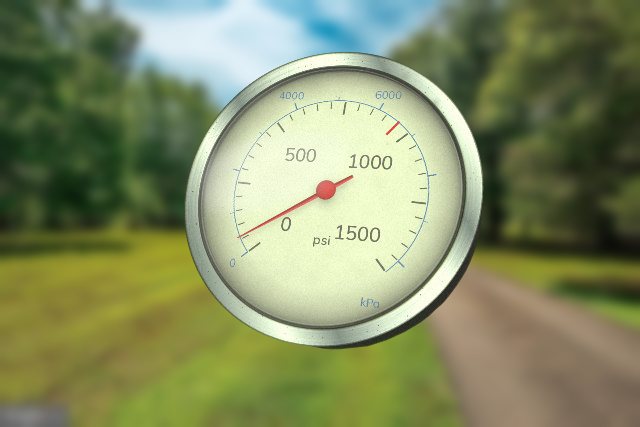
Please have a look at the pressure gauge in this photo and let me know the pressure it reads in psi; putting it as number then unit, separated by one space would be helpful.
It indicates 50 psi
